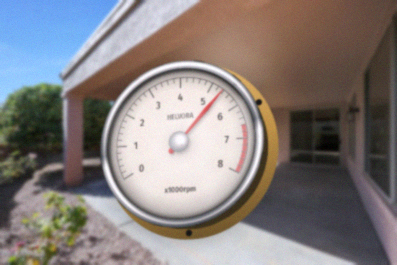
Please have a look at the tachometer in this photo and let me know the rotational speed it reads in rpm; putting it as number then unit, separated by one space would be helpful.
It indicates 5400 rpm
